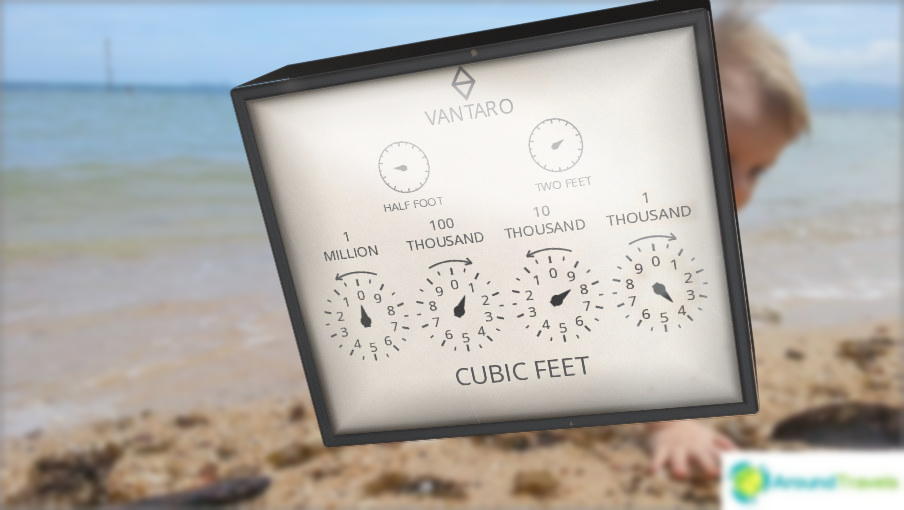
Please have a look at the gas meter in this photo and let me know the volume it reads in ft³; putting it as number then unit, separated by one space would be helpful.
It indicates 8400 ft³
